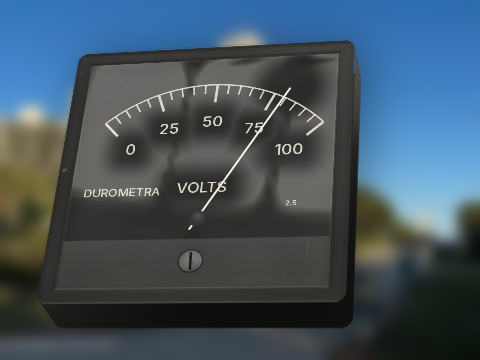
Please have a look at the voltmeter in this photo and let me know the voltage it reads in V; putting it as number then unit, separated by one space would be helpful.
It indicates 80 V
